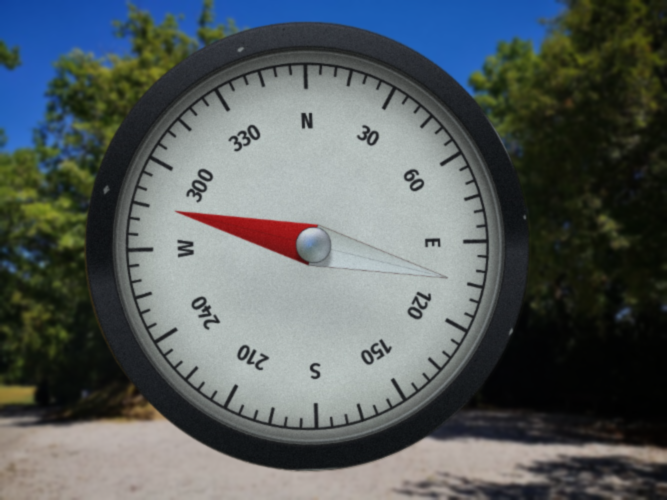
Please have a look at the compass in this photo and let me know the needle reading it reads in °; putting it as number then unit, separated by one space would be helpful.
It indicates 285 °
